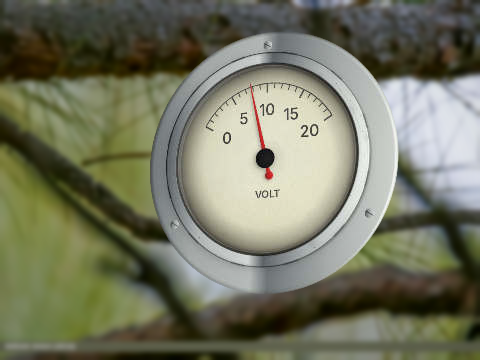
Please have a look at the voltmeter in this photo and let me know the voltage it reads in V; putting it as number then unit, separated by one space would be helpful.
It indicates 8 V
